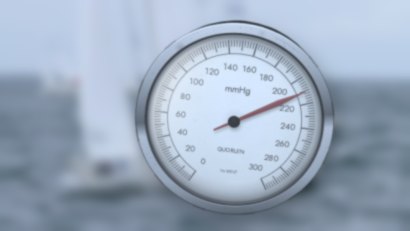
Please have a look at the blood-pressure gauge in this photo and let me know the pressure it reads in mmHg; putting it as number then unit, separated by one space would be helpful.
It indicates 210 mmHg
